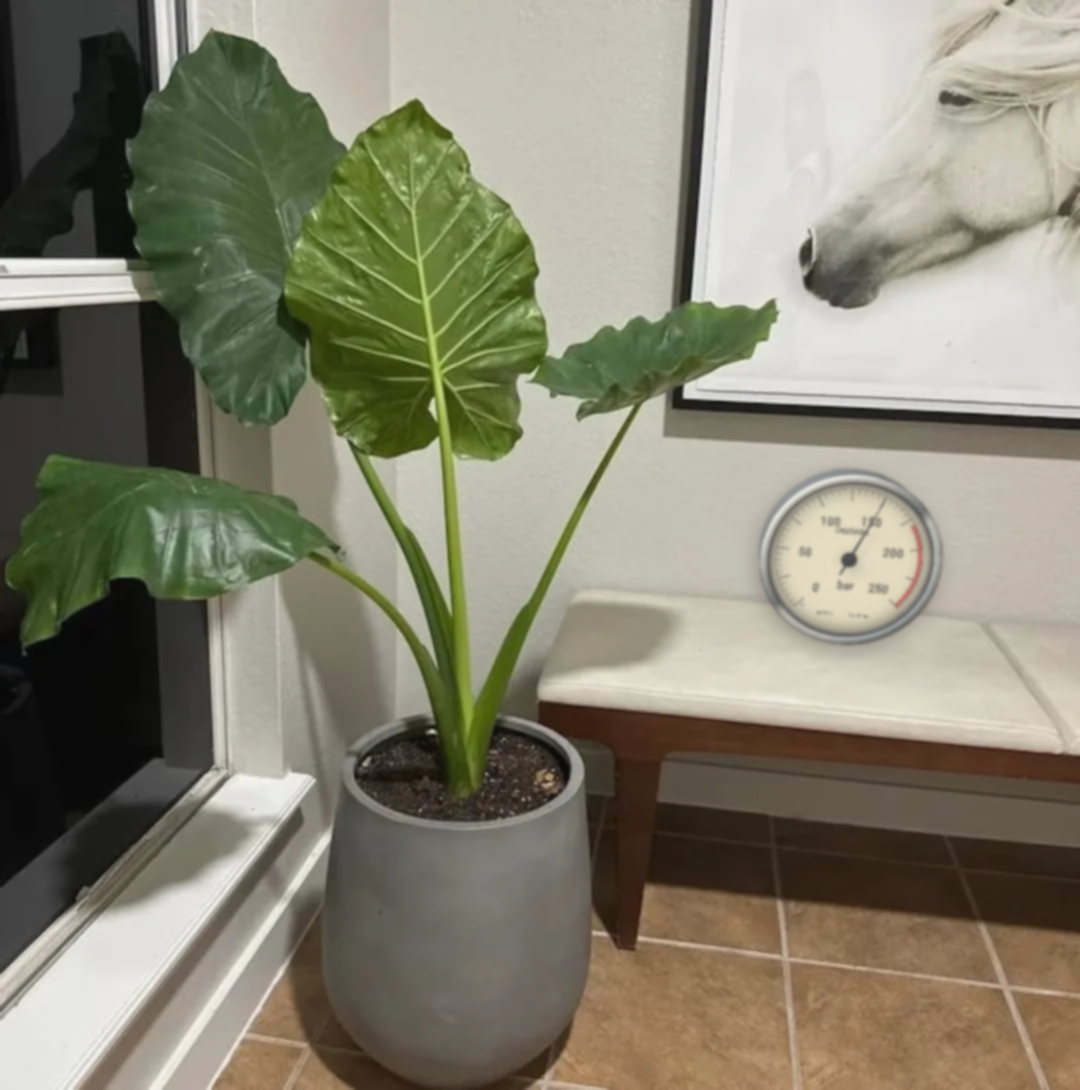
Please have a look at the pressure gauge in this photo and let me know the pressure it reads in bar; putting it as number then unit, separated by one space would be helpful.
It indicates 150 bar
